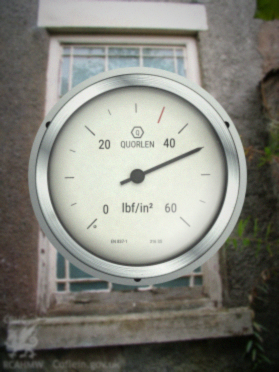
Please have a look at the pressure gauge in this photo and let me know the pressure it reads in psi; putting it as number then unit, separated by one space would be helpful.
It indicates 45 psi
